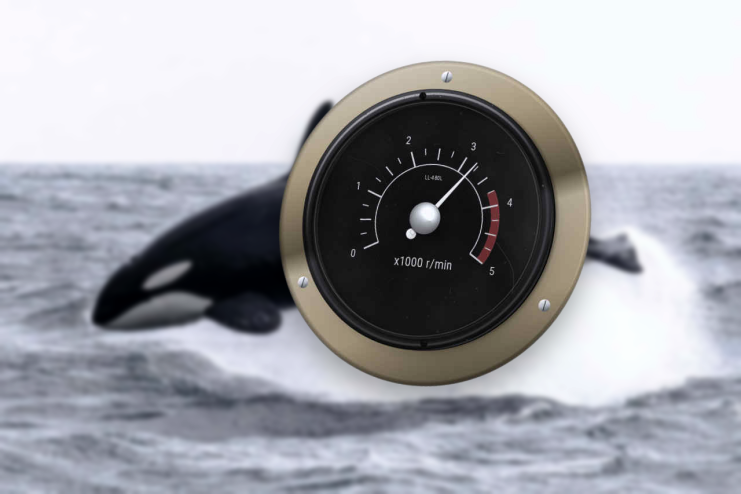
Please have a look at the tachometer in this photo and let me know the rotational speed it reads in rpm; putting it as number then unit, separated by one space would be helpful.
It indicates 3250 rpm
